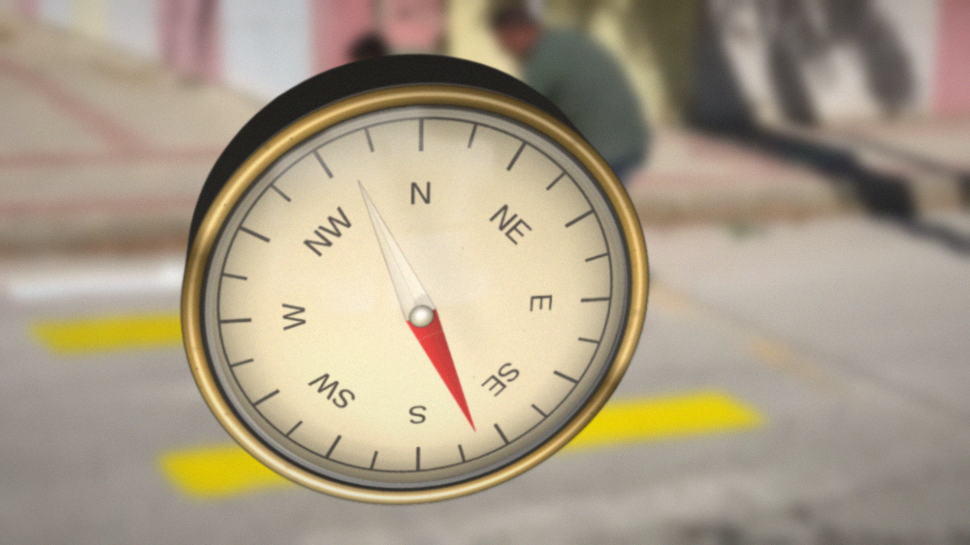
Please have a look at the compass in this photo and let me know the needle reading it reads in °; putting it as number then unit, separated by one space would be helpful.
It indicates 157.5 °
